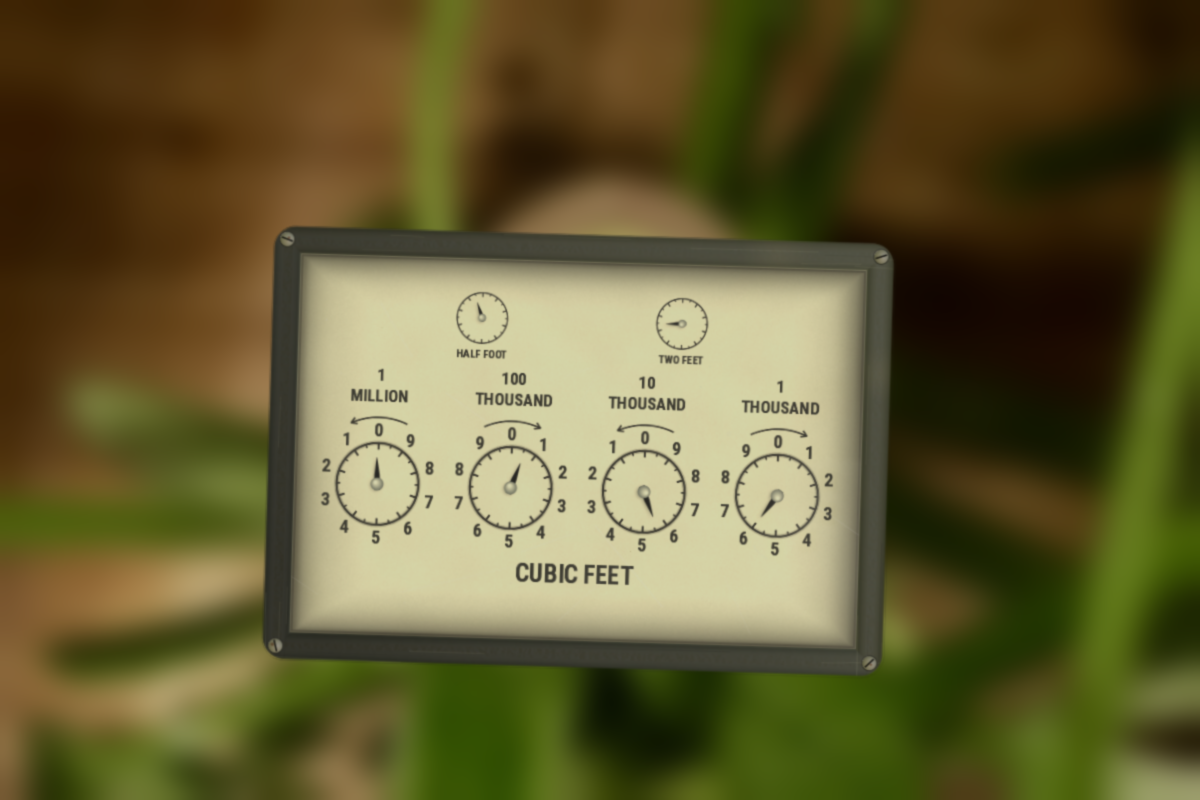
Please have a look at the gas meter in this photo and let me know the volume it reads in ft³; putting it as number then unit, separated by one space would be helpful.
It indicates 5600 ft³
